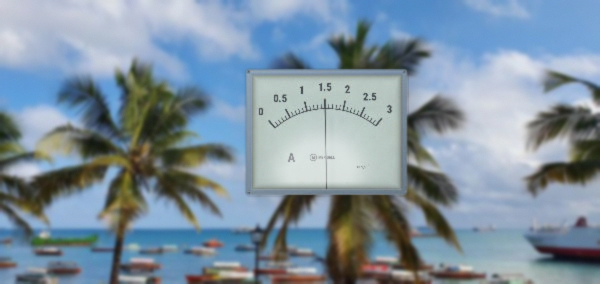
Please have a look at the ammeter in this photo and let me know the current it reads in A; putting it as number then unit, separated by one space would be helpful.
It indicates 1.5 A
